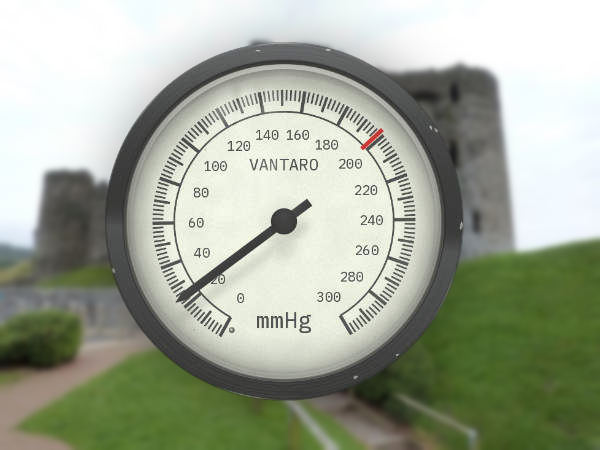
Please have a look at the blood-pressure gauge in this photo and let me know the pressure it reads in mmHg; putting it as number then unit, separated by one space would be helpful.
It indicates 24 mmHg
